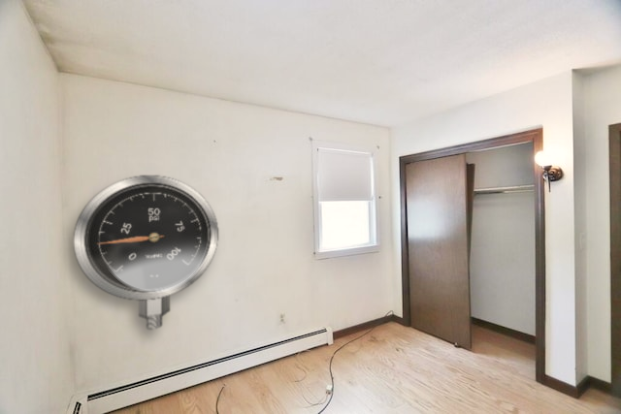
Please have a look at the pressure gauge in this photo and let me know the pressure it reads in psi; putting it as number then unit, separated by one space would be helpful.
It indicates 15 psi
